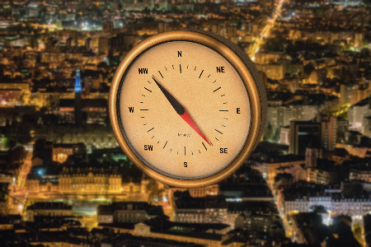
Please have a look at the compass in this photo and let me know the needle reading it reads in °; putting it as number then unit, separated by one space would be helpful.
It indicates 140 °
